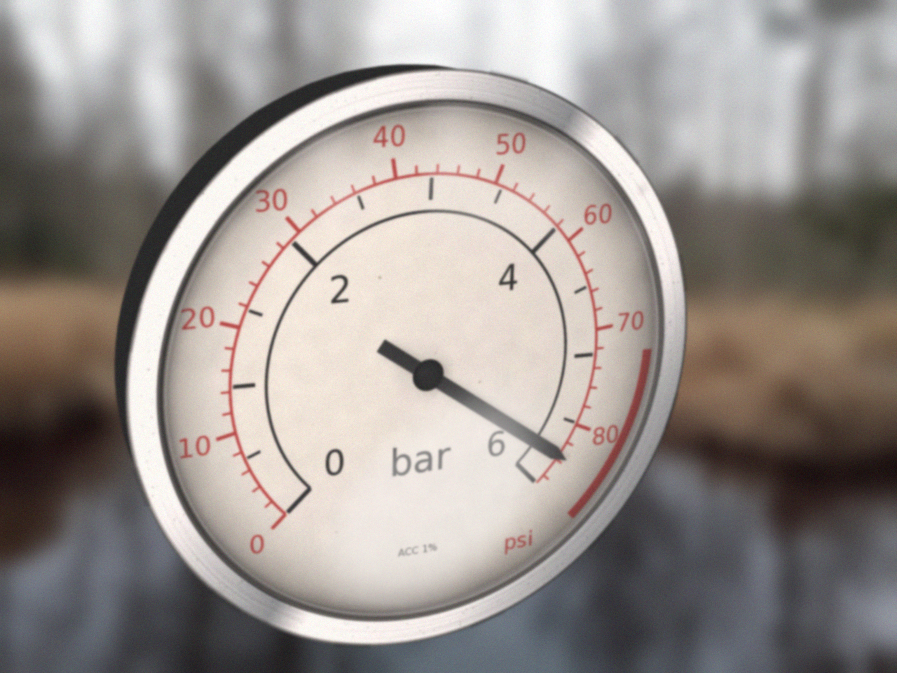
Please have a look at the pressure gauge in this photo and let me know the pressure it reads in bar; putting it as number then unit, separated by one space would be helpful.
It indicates 5.75 bar
